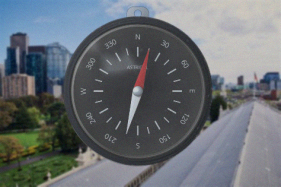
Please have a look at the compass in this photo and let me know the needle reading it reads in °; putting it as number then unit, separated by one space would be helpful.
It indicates 15 °
